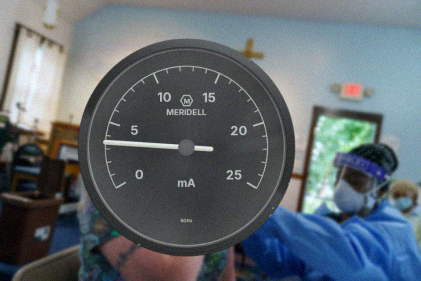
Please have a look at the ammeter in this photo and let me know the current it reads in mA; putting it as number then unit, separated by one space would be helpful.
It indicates 3.5 mA
